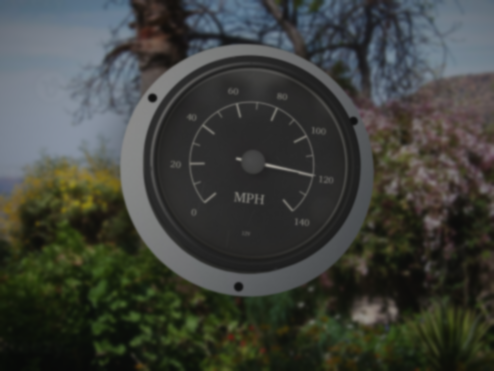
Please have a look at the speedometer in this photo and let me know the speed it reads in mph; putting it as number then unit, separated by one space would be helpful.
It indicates 120 mph
